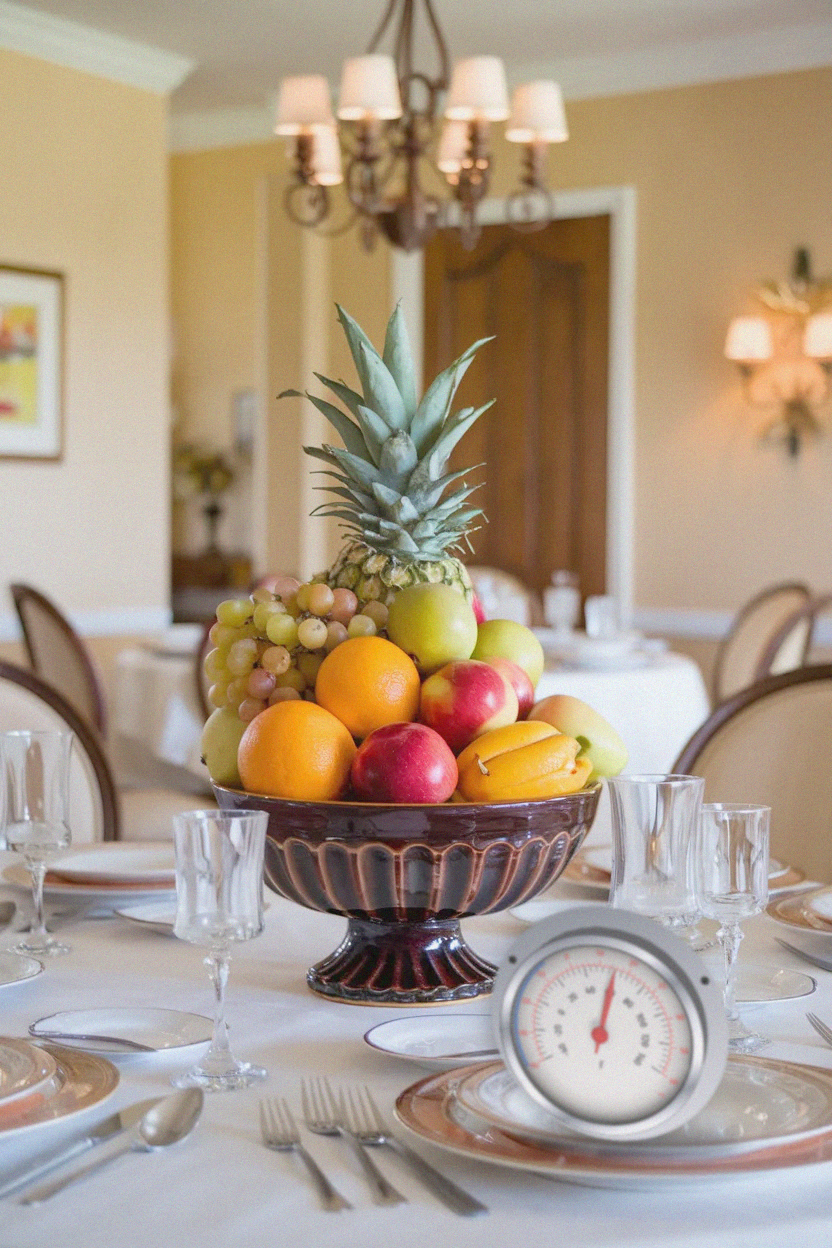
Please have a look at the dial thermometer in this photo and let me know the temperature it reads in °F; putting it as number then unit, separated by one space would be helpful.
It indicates 60 °F
